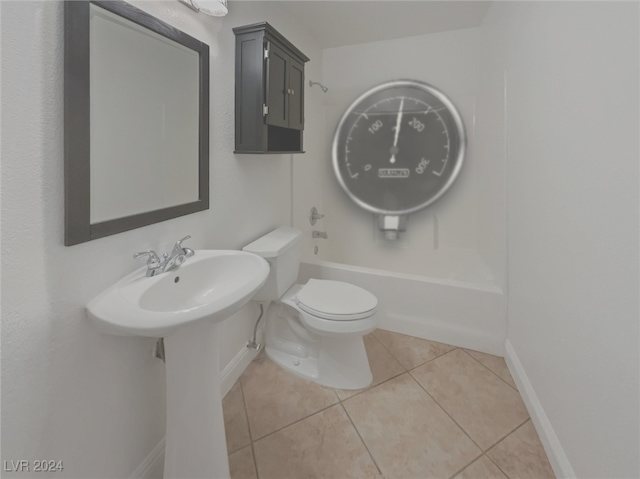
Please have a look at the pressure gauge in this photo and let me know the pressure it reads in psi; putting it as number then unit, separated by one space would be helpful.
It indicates 160 psi
